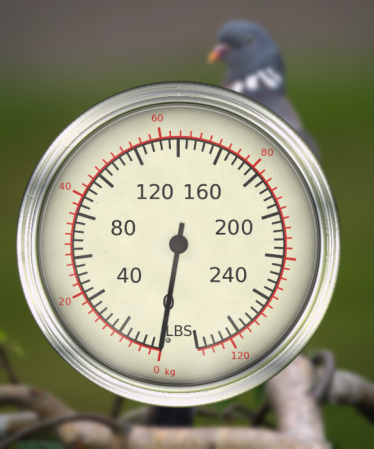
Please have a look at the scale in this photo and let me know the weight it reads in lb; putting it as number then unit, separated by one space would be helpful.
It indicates 0 lb
